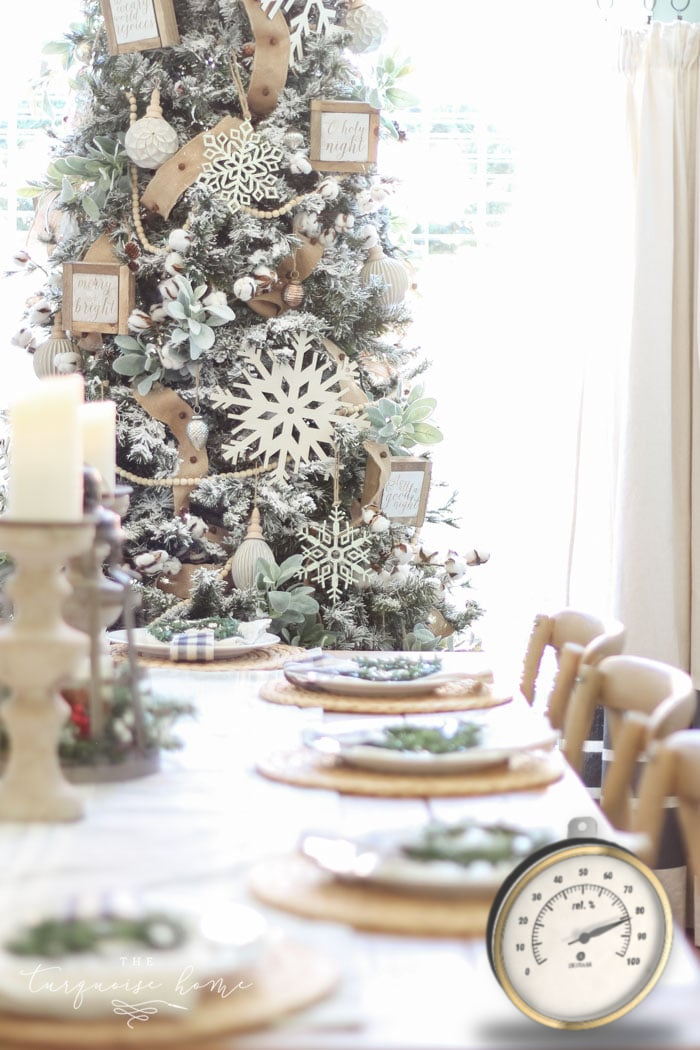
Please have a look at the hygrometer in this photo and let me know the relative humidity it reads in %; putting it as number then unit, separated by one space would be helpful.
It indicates 80 %
